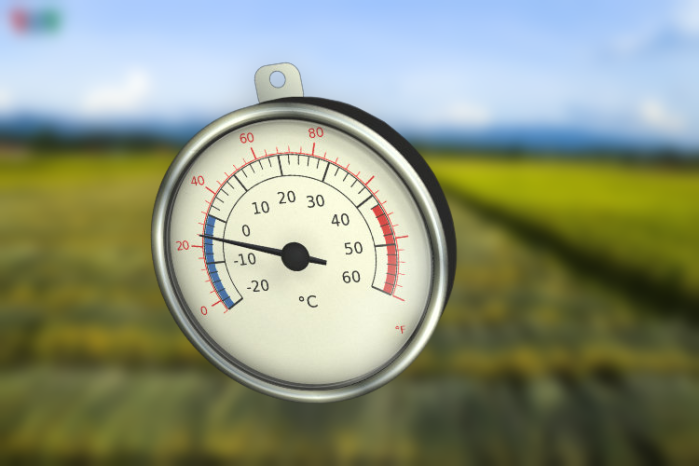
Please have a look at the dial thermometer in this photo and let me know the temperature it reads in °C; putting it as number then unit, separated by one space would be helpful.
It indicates -4 °C
